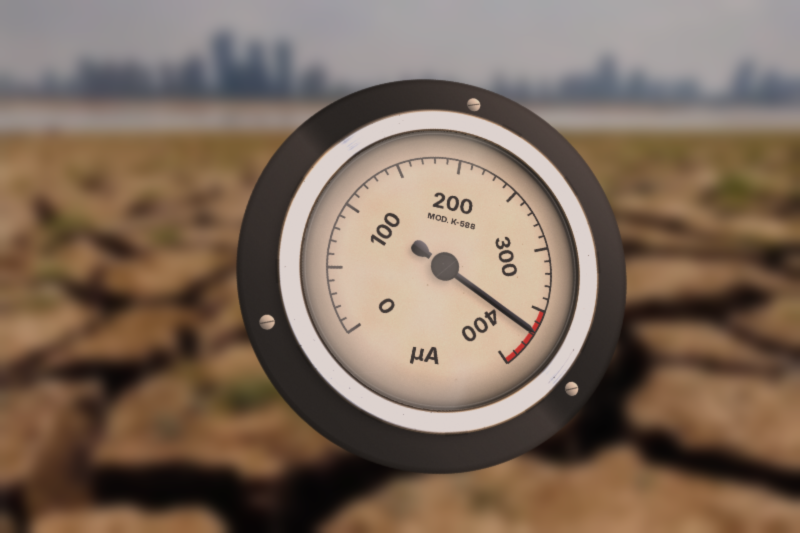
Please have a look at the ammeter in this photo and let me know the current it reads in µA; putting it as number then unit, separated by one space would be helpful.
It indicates 370 µA
